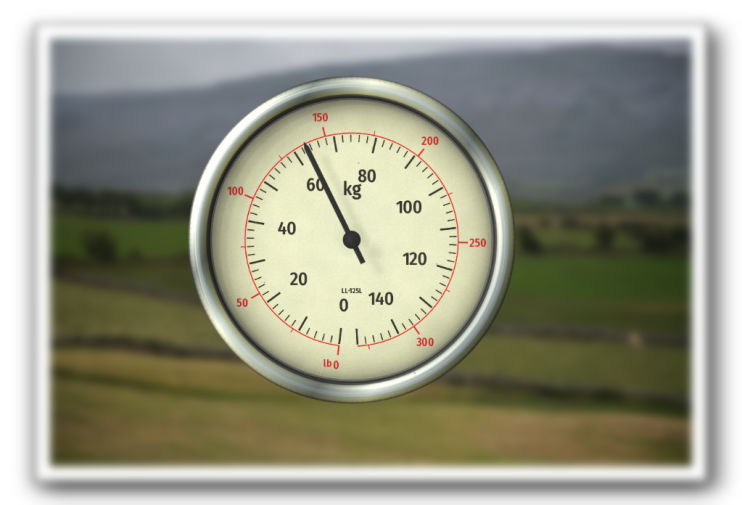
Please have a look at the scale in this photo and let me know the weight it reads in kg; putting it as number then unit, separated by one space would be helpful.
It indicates 63 kg
